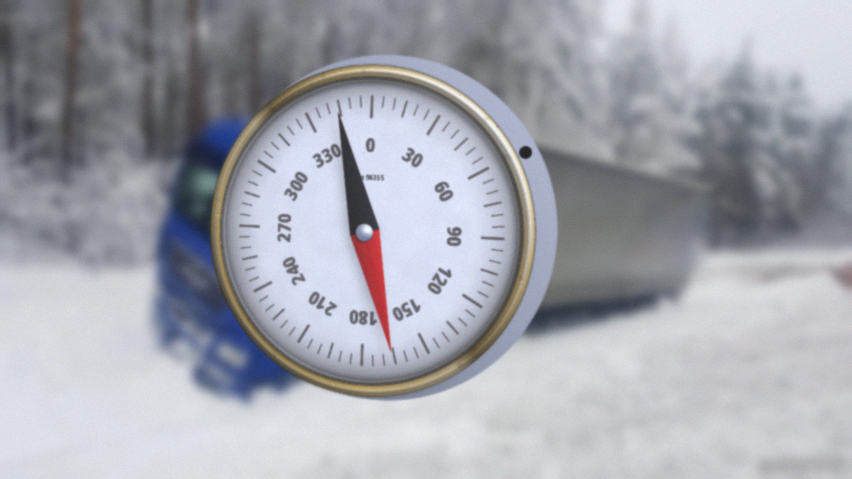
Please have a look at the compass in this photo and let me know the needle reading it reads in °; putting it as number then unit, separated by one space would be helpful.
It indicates 165 °
